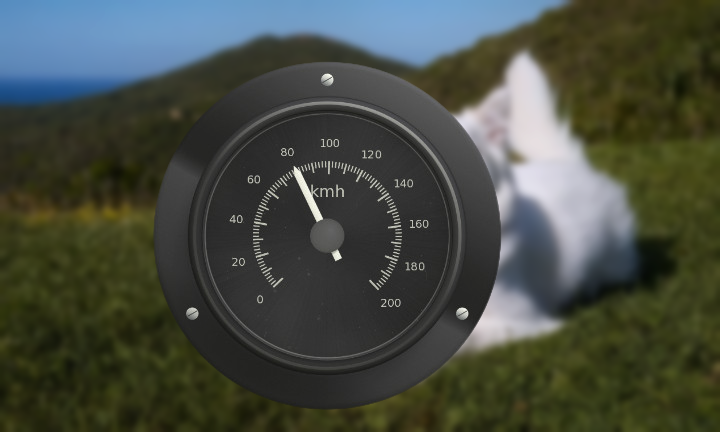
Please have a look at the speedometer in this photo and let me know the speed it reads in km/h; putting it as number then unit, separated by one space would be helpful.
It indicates 80 km/h
